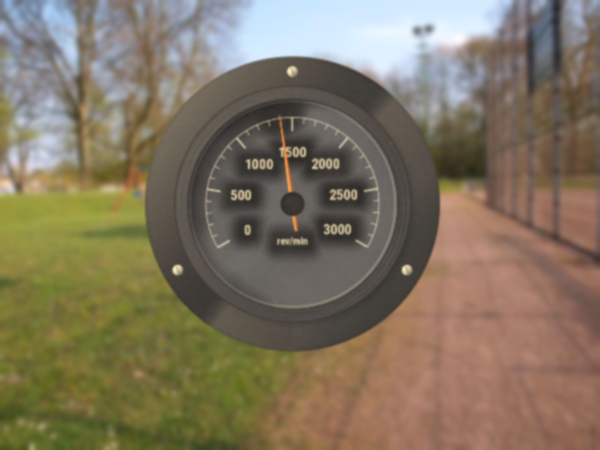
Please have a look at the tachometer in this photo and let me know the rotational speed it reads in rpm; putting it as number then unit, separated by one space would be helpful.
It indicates 1400 rpm
